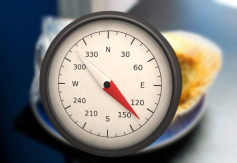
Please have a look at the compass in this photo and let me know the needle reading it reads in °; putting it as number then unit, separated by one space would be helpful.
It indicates 135 °
